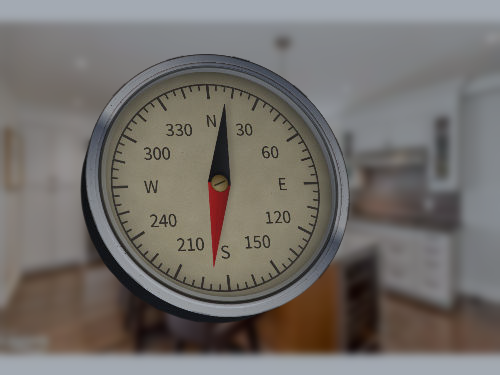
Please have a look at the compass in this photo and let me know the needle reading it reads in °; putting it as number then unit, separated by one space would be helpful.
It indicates 190 °
